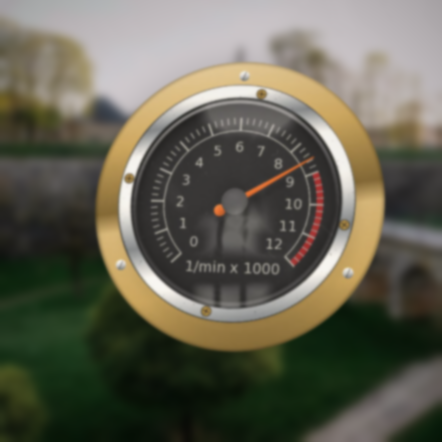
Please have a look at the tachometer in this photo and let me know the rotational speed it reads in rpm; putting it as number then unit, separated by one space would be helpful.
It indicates 8600 rpm
